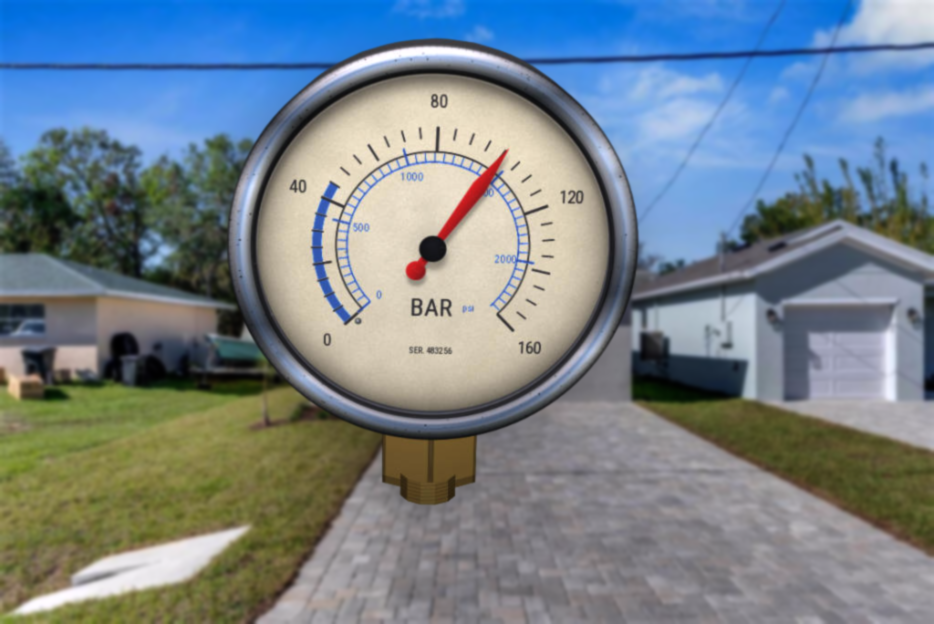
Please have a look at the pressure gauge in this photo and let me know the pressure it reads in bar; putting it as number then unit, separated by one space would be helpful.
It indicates 100 bar
